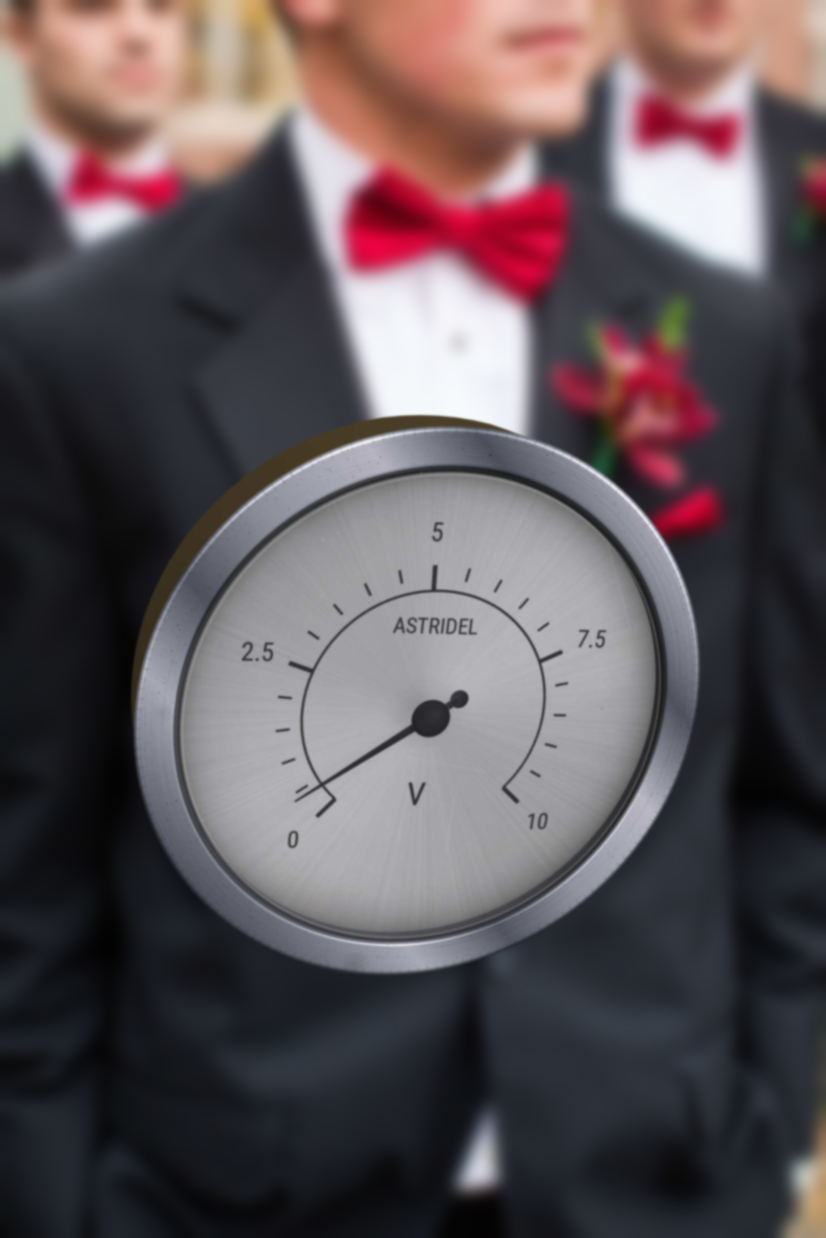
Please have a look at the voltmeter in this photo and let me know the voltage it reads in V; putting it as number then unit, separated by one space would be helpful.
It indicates 0.5 V
